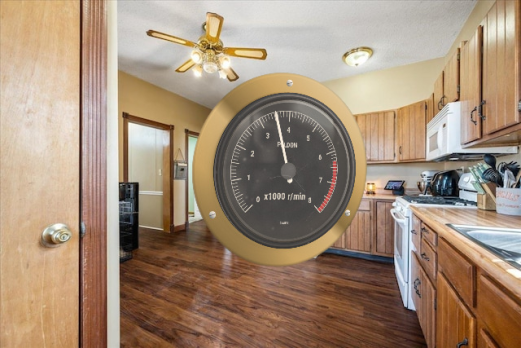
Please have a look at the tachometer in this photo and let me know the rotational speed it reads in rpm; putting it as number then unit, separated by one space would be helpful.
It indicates 3500 rpm
